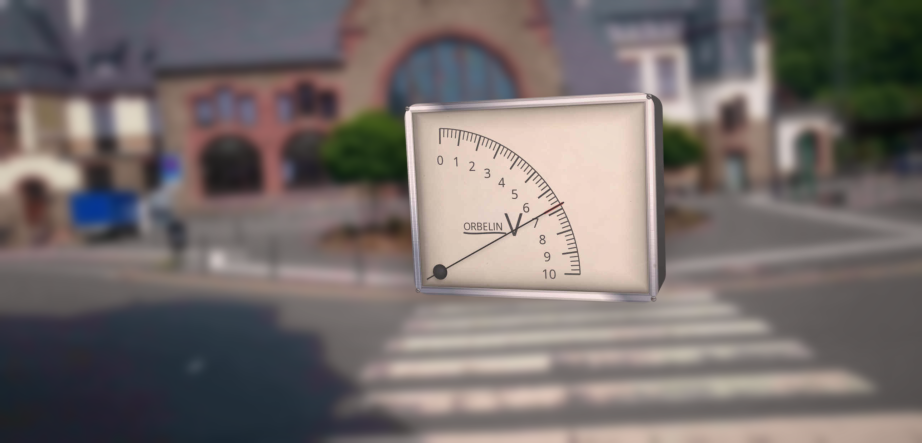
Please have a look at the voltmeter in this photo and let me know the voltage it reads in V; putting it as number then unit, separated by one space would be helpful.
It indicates 6.8 V
